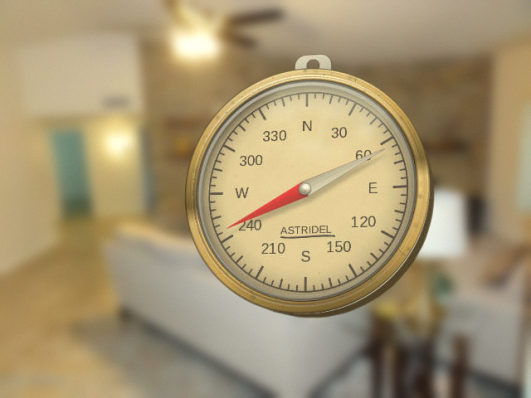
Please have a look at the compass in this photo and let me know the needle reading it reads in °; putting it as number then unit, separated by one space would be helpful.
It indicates 245 °
